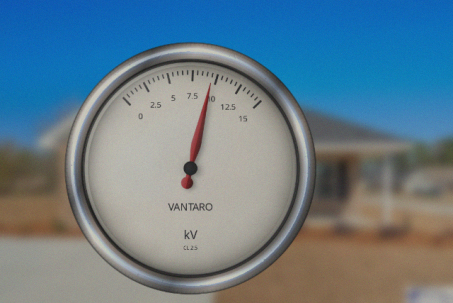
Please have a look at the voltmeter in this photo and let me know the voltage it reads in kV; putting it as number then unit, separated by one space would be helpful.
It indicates 9.5 kV
